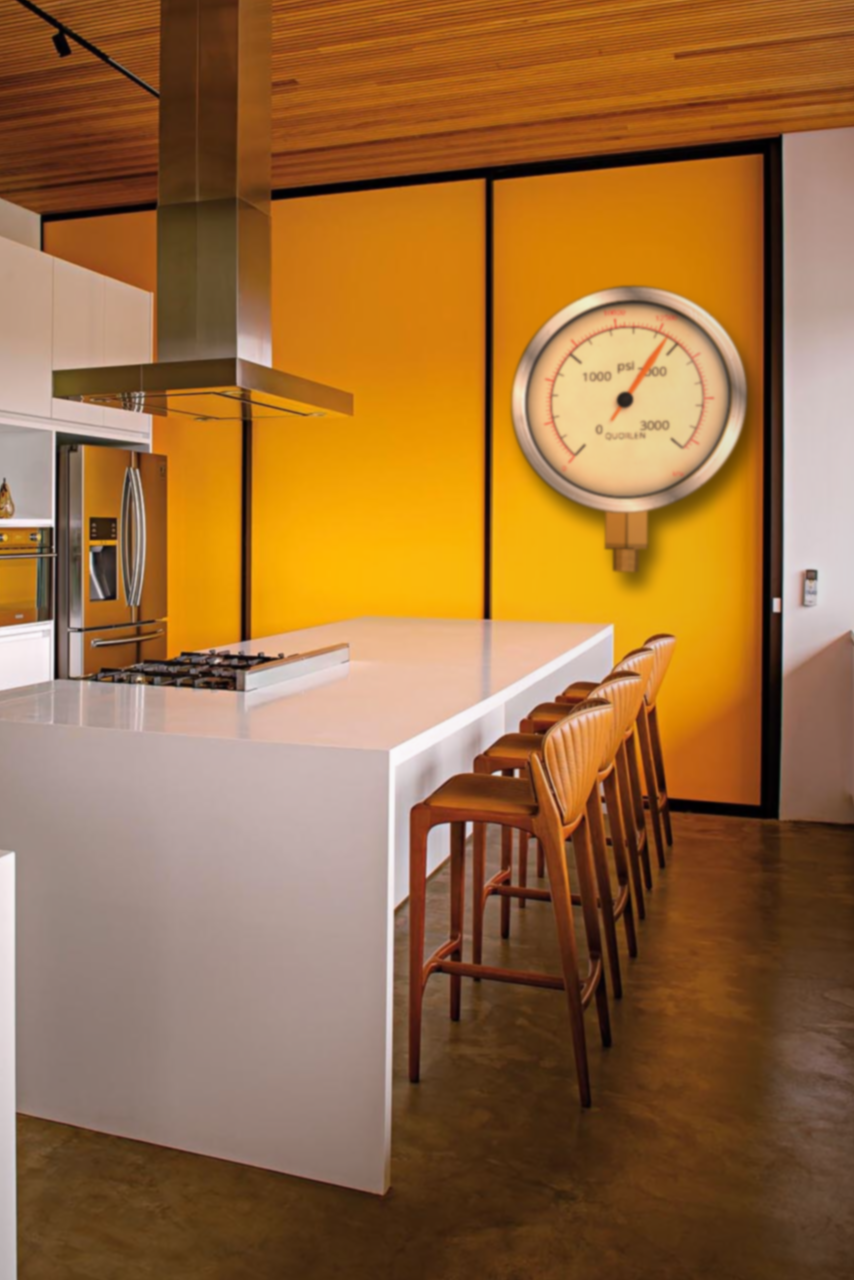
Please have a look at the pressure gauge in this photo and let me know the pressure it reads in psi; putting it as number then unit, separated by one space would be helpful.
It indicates 1900 psi
